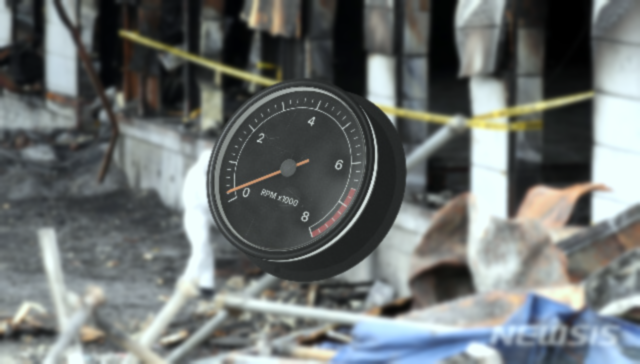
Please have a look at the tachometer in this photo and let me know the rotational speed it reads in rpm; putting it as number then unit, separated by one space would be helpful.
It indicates 200 rpm
